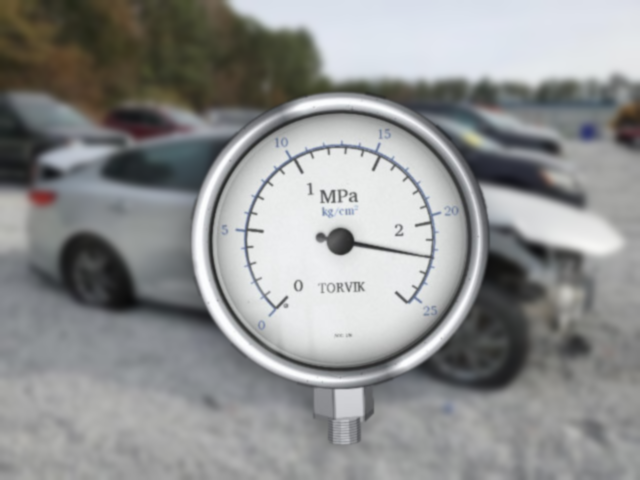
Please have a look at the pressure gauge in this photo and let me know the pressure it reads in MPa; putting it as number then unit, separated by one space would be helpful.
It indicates 2.2 MPa
